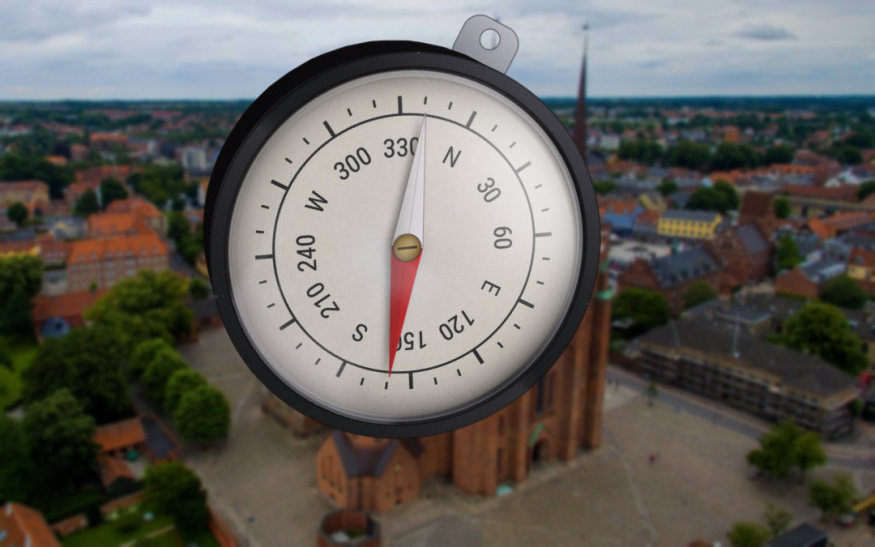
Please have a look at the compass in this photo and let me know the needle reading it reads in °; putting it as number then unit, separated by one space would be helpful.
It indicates 160 °
